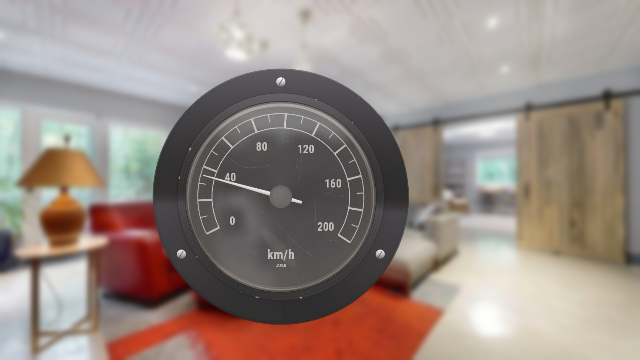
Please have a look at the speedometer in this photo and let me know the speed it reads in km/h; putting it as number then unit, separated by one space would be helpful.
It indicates 35 km/h
